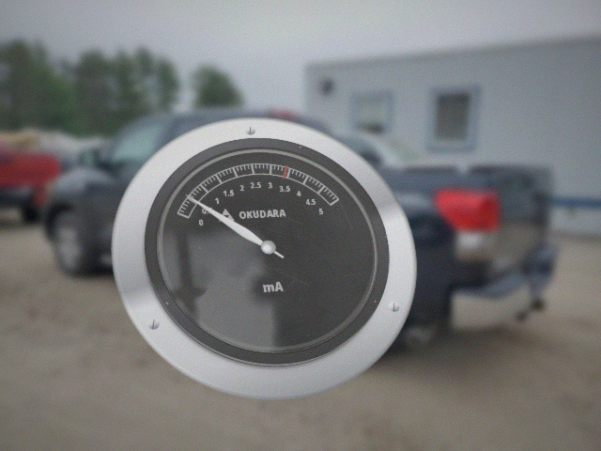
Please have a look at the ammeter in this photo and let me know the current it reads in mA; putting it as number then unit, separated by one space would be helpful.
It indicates 0.5 mA
